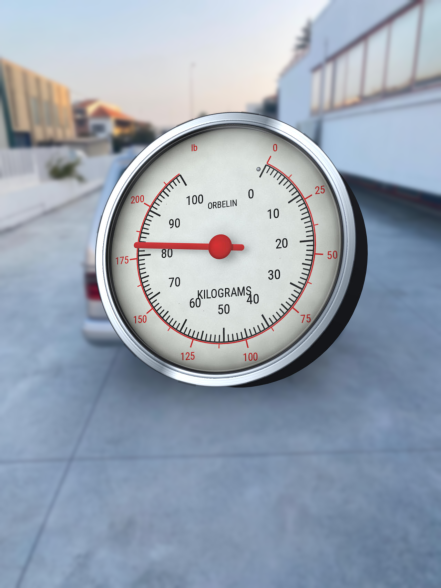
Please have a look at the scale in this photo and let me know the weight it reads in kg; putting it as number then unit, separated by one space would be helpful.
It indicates 82 kg
